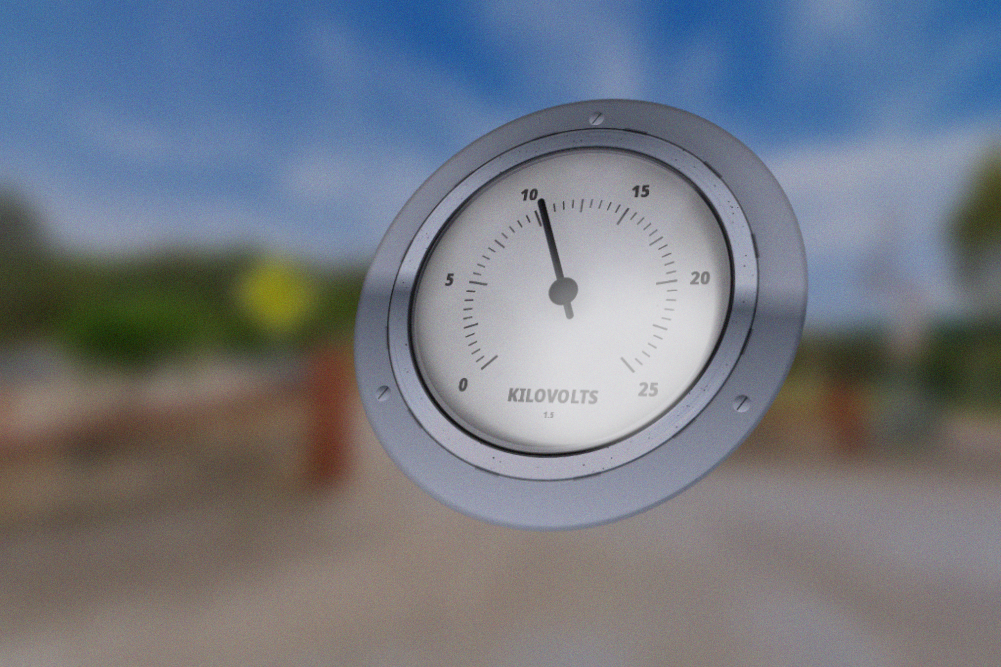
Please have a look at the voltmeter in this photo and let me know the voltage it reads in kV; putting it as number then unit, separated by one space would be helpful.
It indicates 10.5 kV
